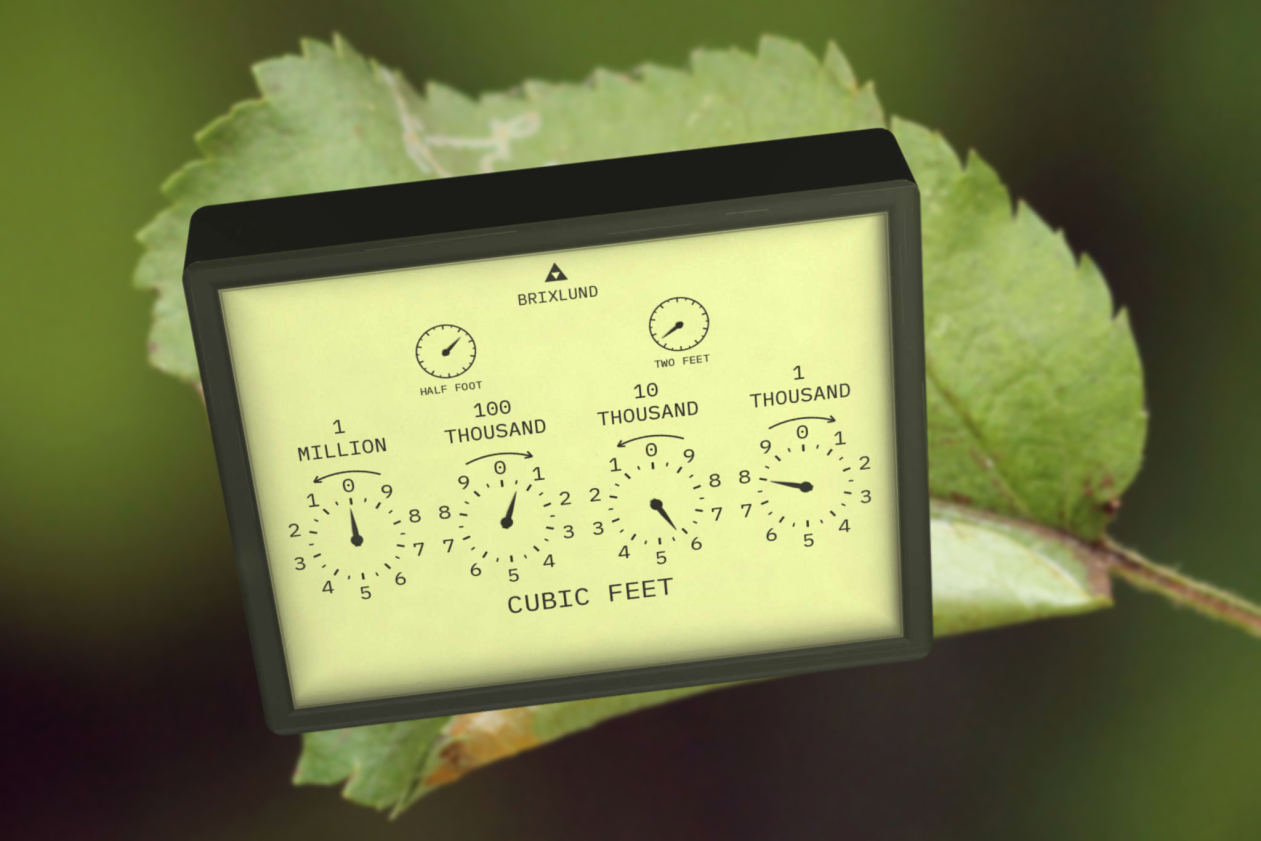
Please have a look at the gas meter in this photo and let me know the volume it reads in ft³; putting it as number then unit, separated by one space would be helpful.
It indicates 5800 ft³
